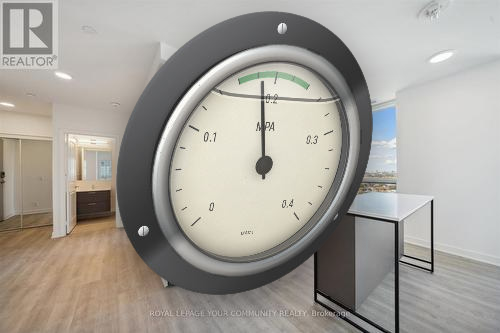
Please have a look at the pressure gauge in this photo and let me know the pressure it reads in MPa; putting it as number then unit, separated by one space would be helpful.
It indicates 0.18 MPa
